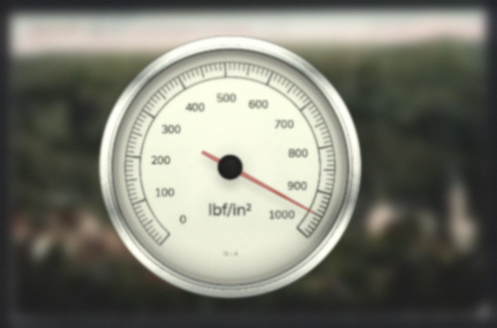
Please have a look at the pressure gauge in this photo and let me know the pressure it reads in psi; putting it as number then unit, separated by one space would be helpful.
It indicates 950 psi
